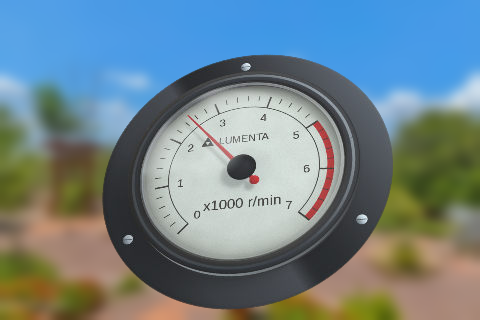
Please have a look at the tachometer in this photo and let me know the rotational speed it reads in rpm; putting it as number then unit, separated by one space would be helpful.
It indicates 2500 rpm
